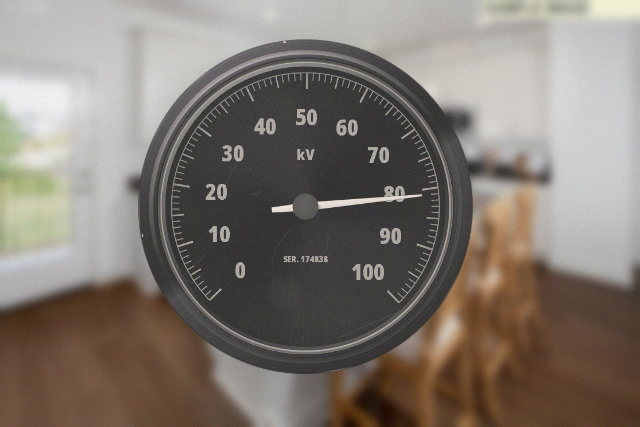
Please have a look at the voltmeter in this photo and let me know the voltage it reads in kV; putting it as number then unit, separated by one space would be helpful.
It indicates 81 kV
